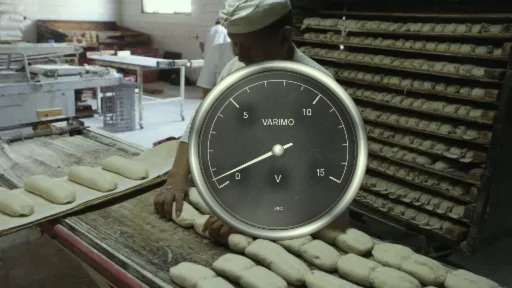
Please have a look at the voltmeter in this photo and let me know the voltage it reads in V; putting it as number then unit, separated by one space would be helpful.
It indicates 0.5 V
